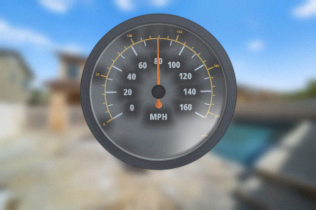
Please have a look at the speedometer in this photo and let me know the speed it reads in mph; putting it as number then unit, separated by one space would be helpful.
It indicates 80 mph
